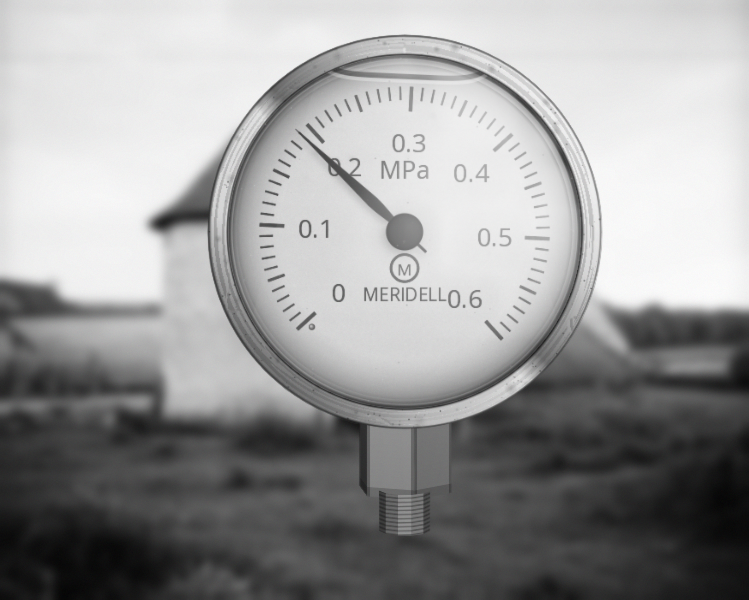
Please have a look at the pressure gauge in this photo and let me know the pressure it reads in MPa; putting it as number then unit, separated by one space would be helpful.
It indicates 0.19 MPa
